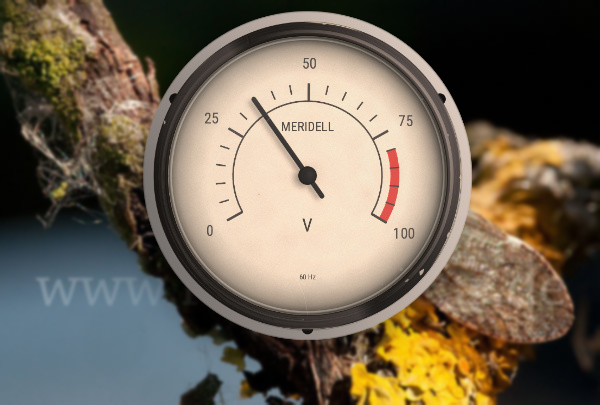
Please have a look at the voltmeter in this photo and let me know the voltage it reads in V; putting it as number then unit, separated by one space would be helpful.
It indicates 35 V
